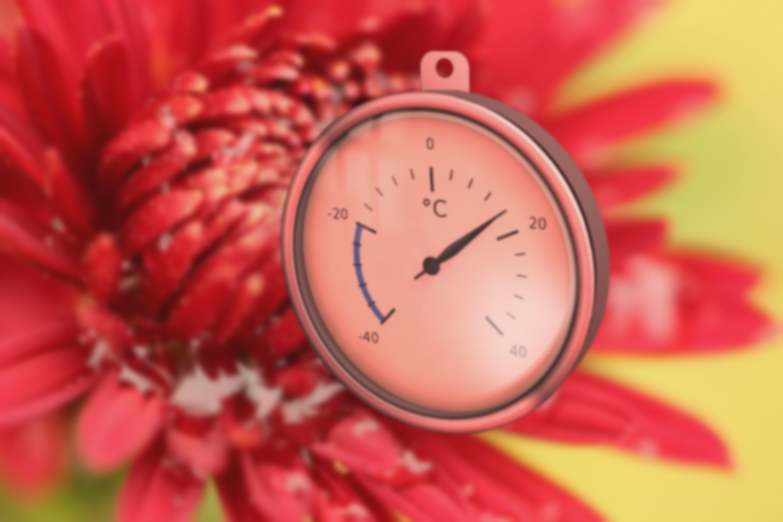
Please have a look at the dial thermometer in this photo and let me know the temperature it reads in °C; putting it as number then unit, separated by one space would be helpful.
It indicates 16 °C
